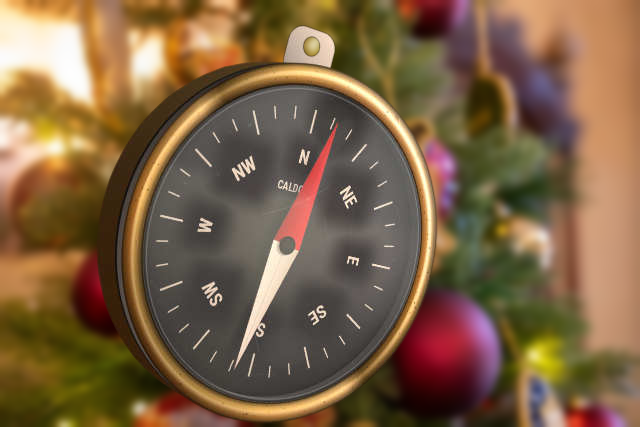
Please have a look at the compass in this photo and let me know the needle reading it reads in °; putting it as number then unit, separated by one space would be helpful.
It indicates 10 °
